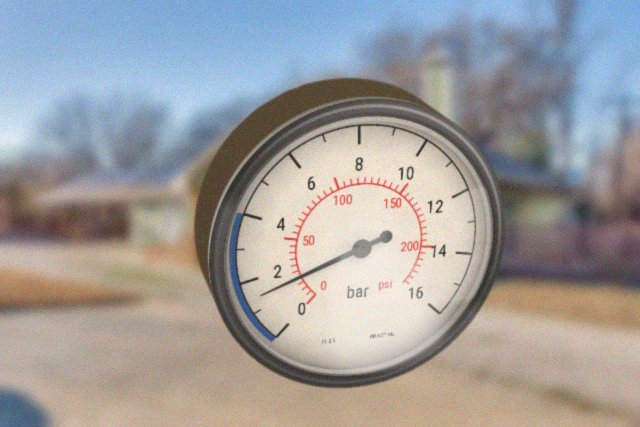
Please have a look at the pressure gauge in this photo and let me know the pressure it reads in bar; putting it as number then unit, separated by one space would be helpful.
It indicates 1.5 bar
